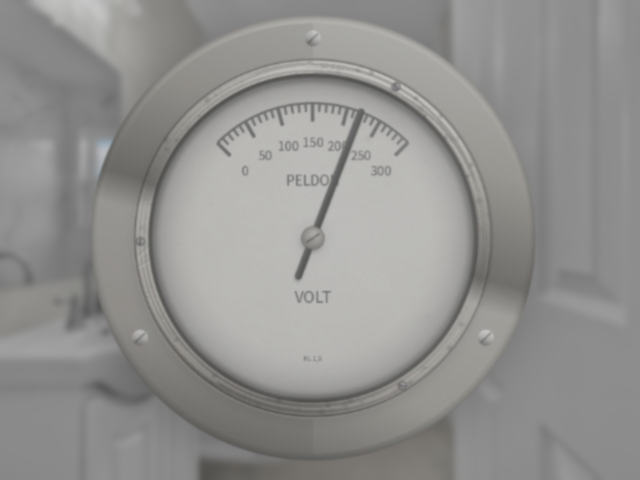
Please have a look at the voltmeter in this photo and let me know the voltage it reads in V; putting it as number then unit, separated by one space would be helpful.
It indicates 220 V
